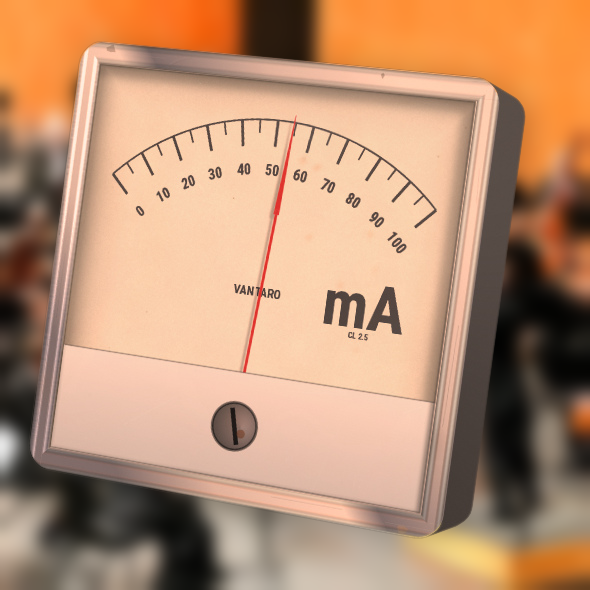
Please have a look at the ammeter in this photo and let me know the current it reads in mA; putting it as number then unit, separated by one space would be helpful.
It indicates 55 mA
